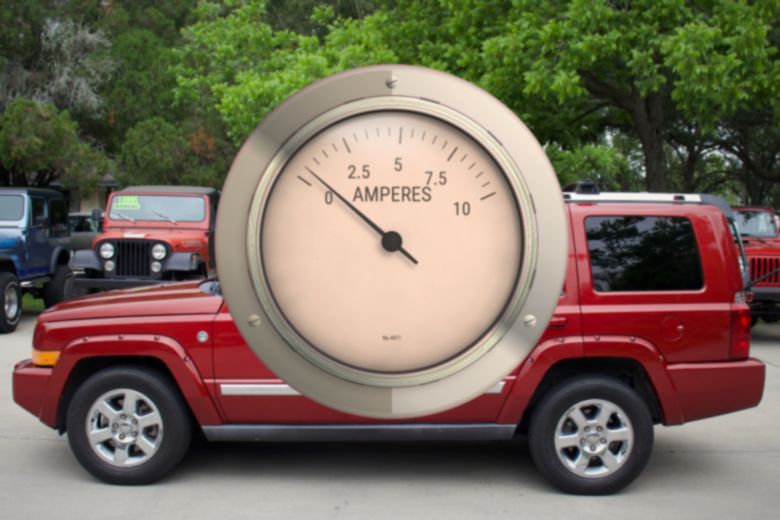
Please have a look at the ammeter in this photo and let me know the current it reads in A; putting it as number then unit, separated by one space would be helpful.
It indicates 0.5 A
